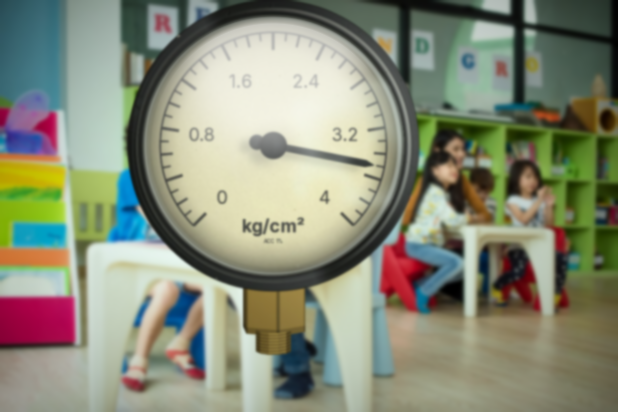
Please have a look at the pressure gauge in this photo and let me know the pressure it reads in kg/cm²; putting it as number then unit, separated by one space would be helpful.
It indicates 3.5 kg/cm²
